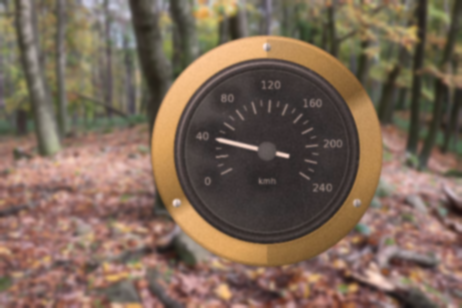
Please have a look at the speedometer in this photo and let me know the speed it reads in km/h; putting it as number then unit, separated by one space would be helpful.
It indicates 40 km/h
